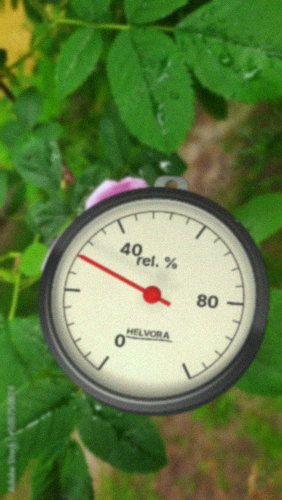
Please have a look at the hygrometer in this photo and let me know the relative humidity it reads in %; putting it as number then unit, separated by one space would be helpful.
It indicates 28 %
